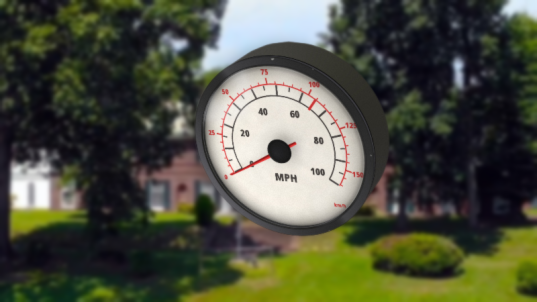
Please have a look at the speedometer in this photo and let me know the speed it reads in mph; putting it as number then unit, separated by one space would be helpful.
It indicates 0 mph
